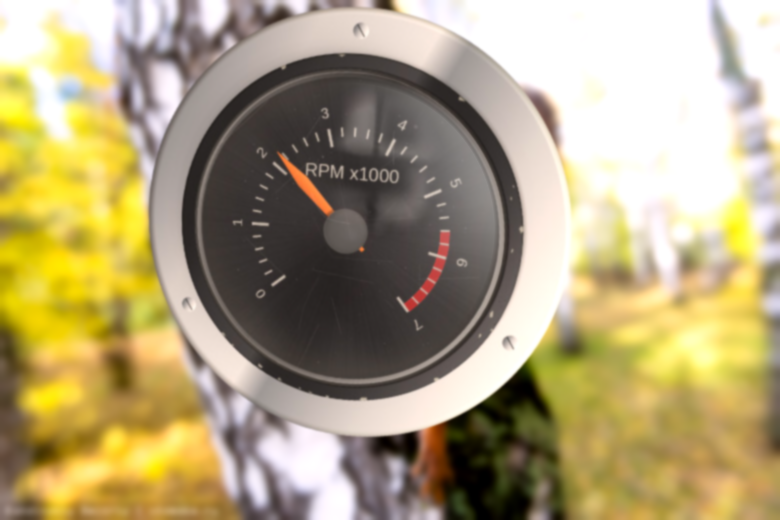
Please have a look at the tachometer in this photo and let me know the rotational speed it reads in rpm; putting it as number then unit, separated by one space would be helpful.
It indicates 2200 rpm
